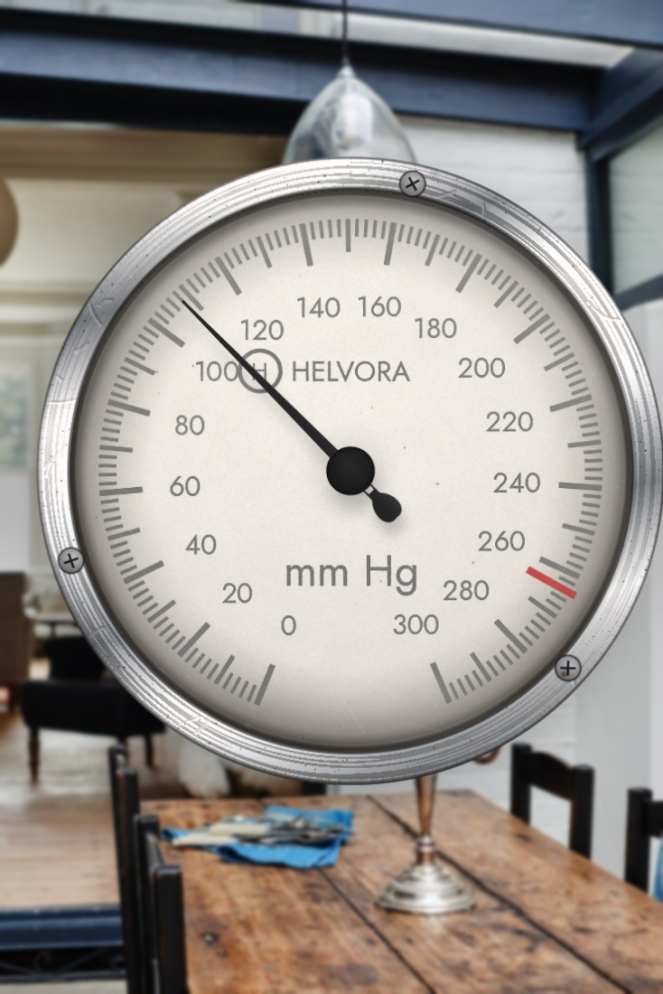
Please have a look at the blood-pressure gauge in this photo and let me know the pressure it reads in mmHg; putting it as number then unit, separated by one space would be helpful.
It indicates 108 mmHg
